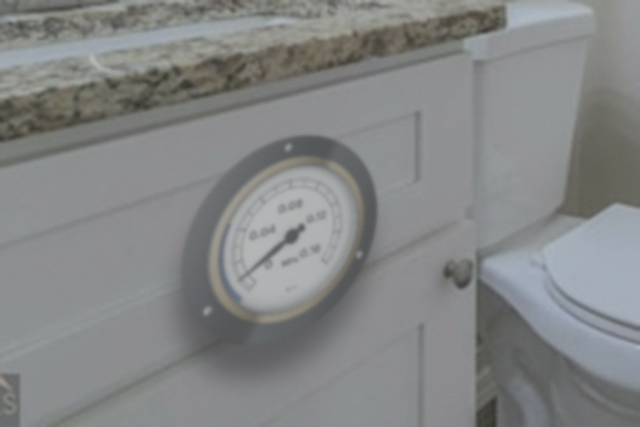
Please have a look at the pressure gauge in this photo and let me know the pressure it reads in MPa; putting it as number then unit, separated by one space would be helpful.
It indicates 0.01 MPa
